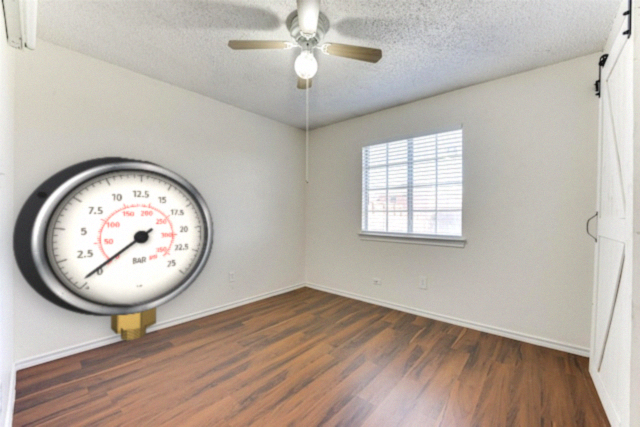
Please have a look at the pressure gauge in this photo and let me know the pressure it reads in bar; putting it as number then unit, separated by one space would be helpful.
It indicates 0.5 bar
